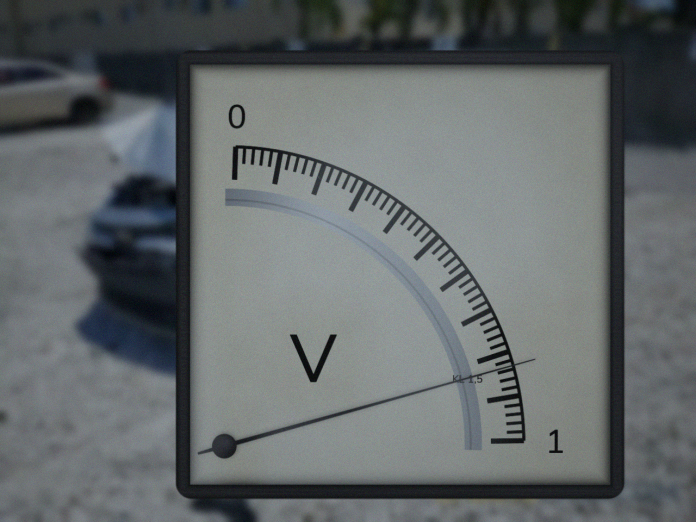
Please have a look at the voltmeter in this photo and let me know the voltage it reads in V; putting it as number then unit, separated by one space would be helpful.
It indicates 0.83 V
